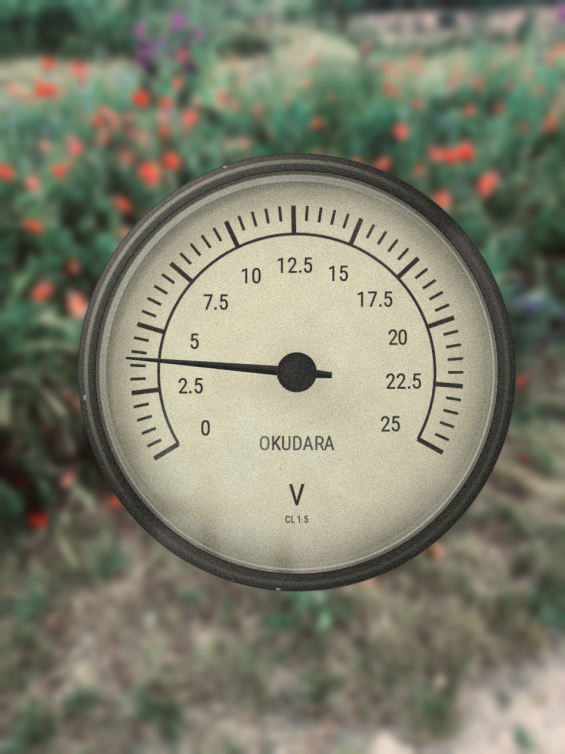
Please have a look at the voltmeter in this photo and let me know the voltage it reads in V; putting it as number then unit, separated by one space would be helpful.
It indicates 3.75 V
